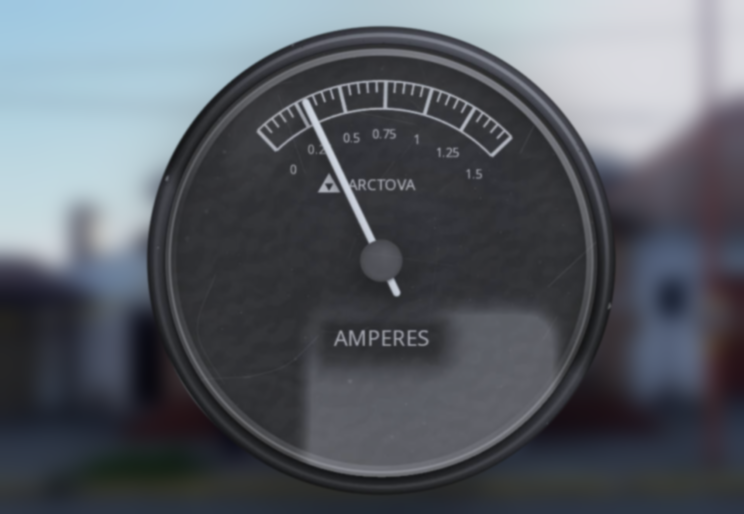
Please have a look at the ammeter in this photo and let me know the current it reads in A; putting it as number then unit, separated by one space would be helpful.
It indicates 0.3 A
